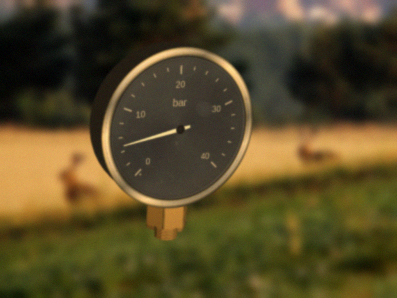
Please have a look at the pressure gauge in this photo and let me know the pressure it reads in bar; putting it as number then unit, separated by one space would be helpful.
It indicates 5 bar
